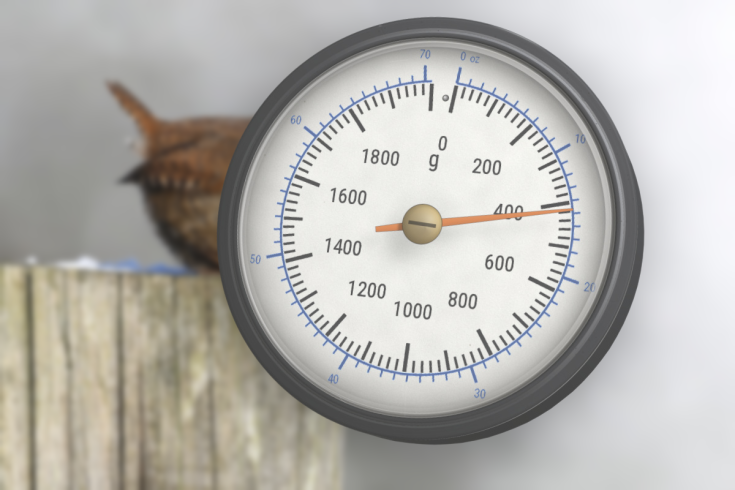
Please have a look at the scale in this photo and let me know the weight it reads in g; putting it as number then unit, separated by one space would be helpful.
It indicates 420 g
